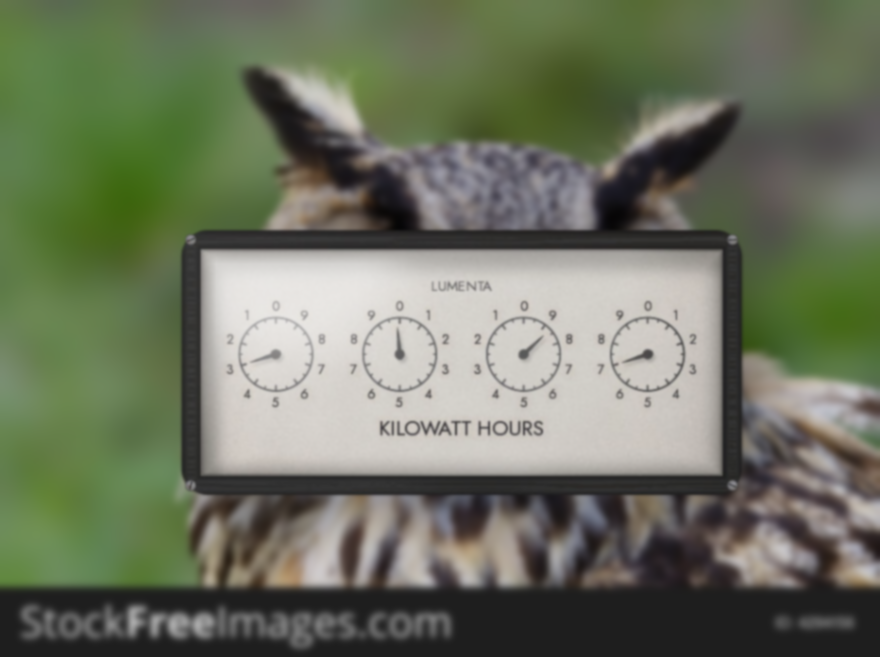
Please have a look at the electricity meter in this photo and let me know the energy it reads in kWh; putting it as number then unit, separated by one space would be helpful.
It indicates 2987 kWh
